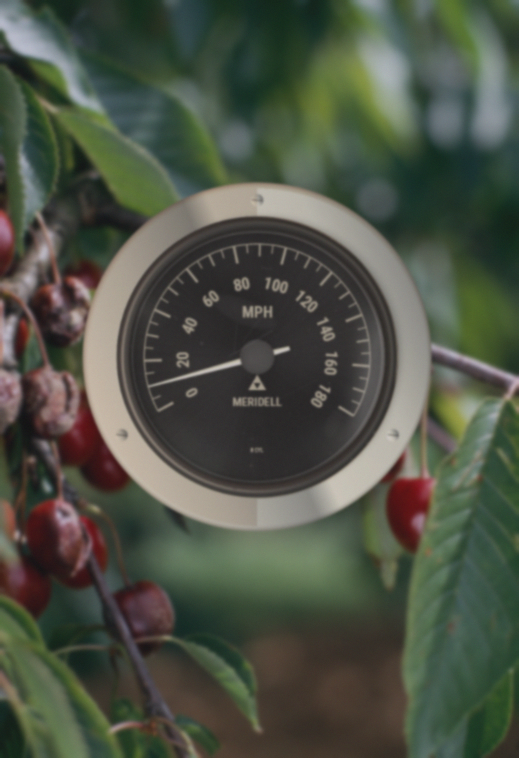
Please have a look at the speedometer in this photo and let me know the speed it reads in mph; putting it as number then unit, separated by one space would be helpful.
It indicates 10 mph
